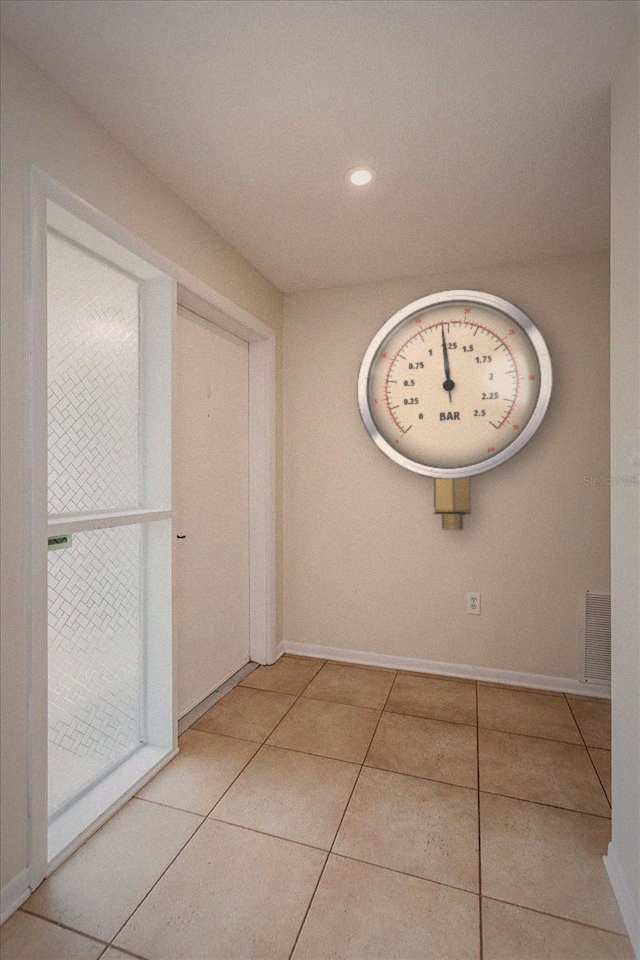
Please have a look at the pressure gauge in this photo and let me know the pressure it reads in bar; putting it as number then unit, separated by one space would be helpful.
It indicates 1.2 bar
